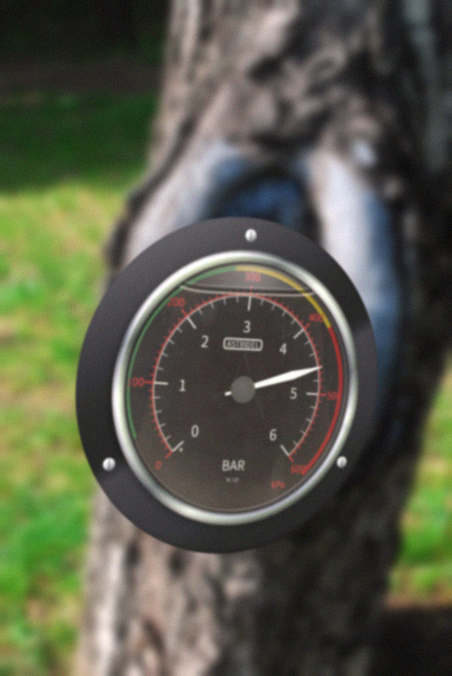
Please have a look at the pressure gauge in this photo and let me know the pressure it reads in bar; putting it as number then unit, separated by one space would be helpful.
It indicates 4.6 bar
